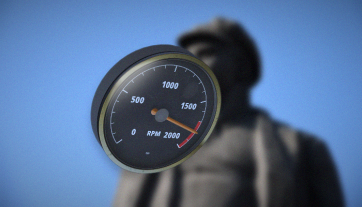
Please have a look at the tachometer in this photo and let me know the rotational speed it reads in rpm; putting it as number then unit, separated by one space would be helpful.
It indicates 1800 rpm
